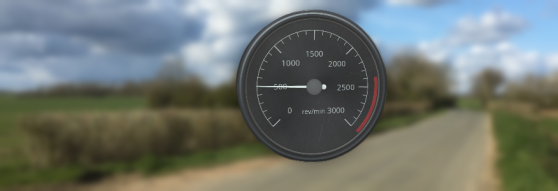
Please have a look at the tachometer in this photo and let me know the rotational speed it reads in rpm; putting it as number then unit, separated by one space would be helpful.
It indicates 500 rpm
